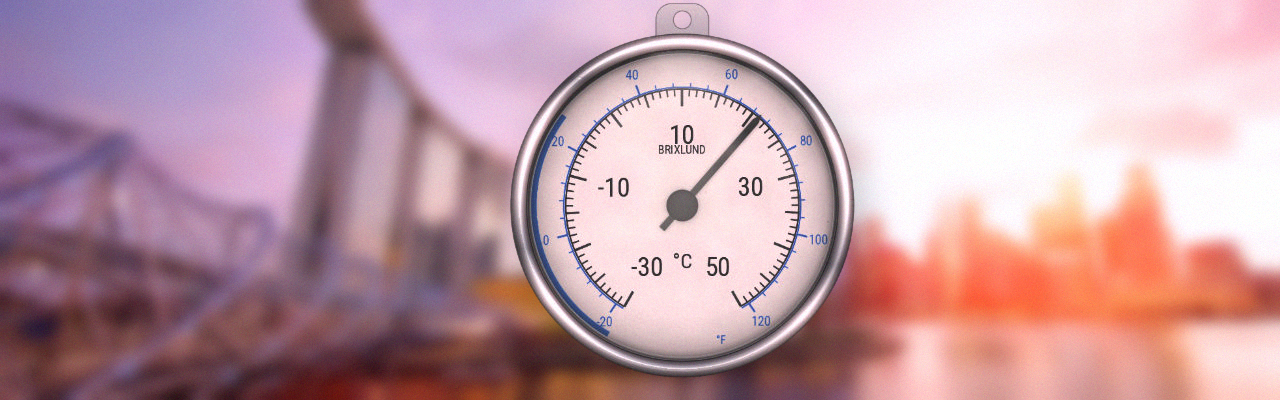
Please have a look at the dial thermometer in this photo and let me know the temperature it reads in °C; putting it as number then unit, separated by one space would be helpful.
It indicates 21 °C
